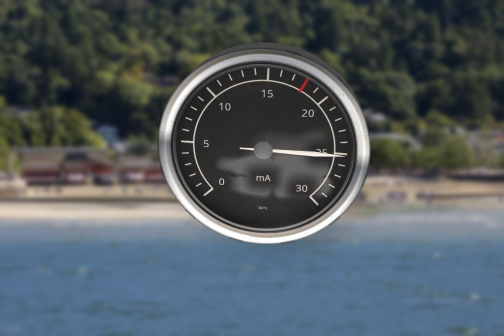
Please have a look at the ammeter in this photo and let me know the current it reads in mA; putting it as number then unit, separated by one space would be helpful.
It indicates 25 mA
